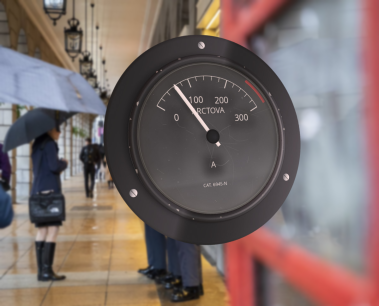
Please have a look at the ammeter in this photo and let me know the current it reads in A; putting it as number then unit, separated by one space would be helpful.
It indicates 60 A
